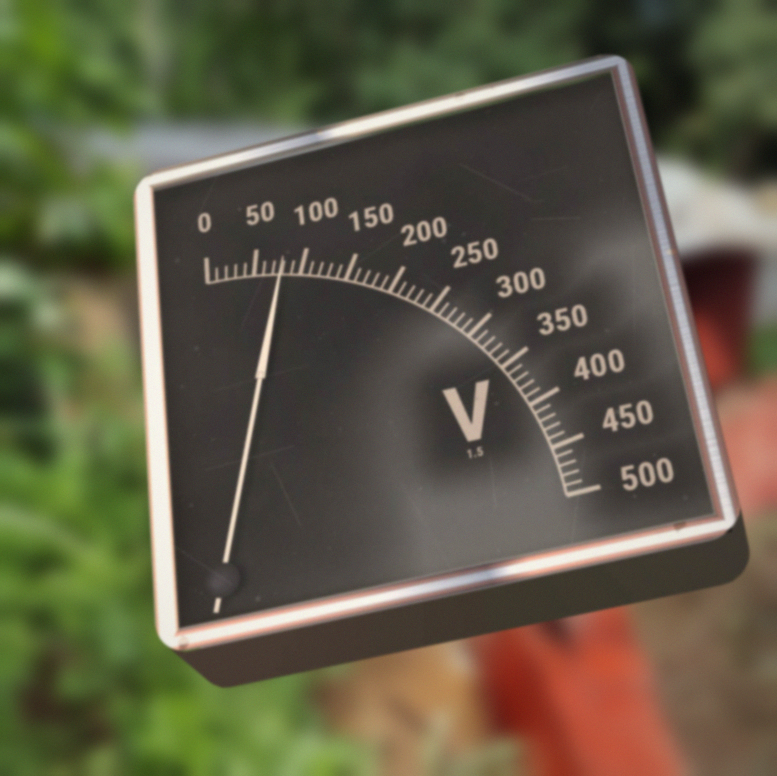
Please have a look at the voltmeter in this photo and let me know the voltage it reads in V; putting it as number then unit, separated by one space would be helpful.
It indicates 80 V
